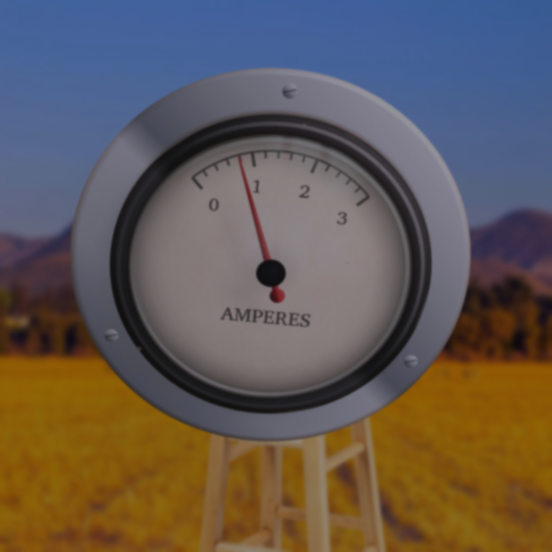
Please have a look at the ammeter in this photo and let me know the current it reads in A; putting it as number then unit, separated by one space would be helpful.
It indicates 0.8 A
